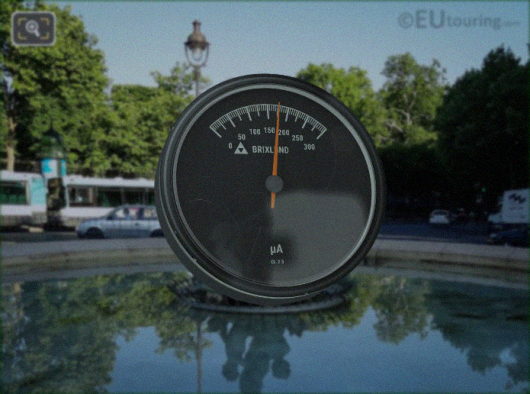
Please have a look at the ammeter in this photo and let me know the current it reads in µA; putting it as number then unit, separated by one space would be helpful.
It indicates 175 µA
